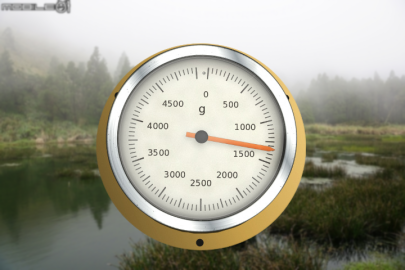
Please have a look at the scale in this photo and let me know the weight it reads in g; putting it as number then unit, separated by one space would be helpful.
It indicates 1350 g
